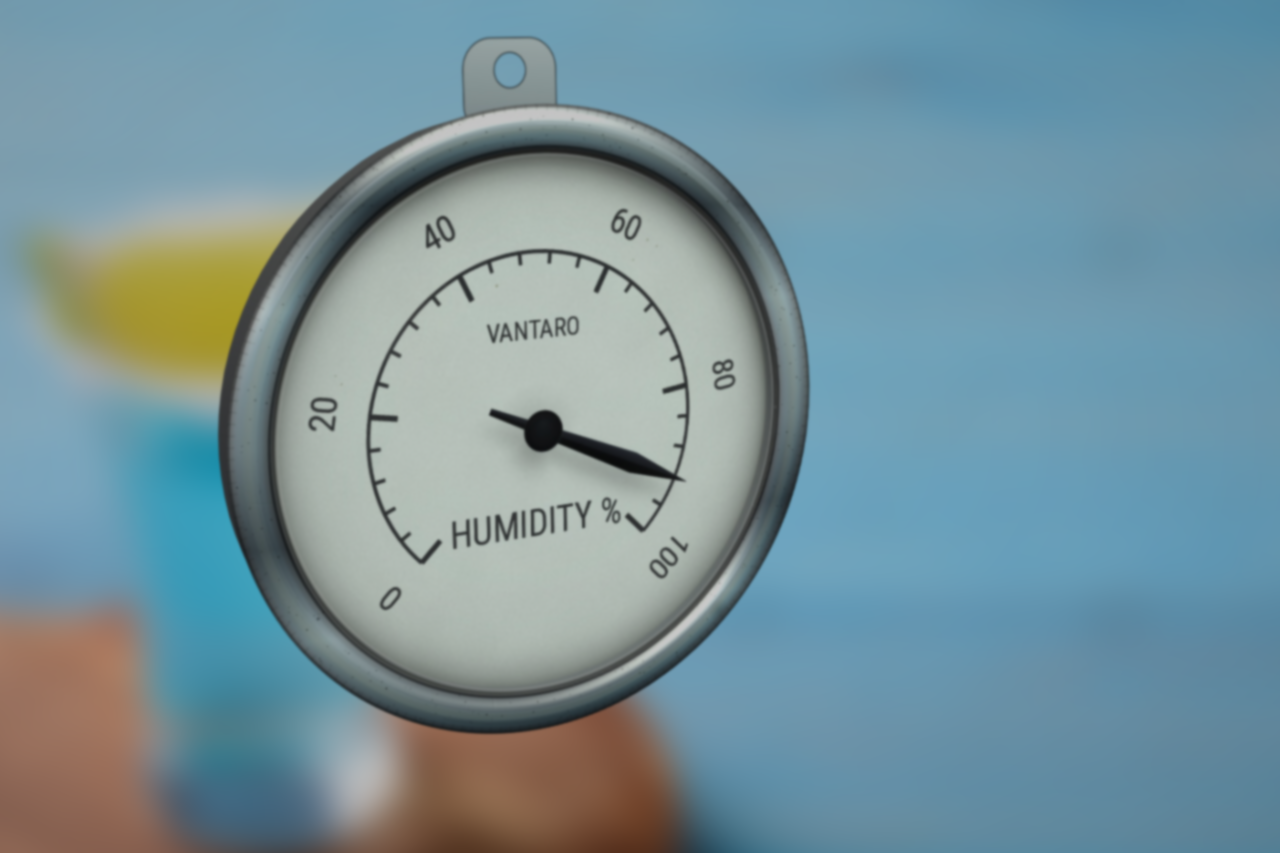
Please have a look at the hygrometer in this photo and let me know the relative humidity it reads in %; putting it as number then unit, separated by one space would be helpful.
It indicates 92 %
